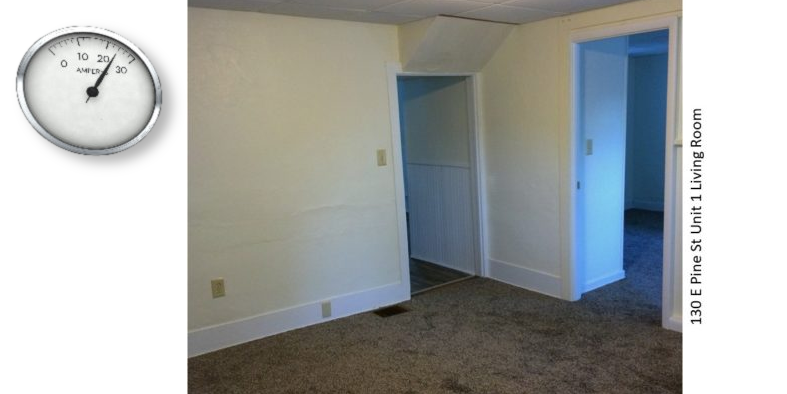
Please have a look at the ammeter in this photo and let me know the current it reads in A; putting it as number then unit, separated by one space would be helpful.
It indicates 24 A
